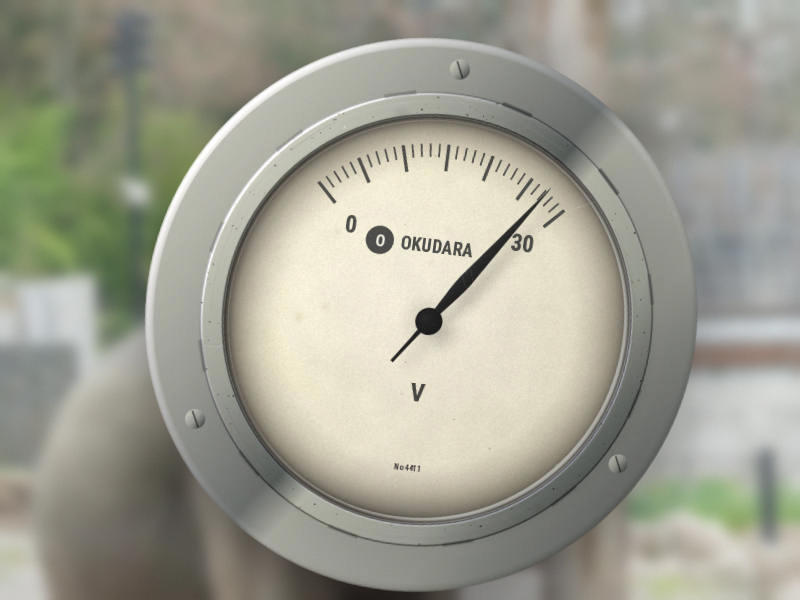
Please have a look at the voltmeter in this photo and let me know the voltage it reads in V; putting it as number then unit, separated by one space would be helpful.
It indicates 27 V
